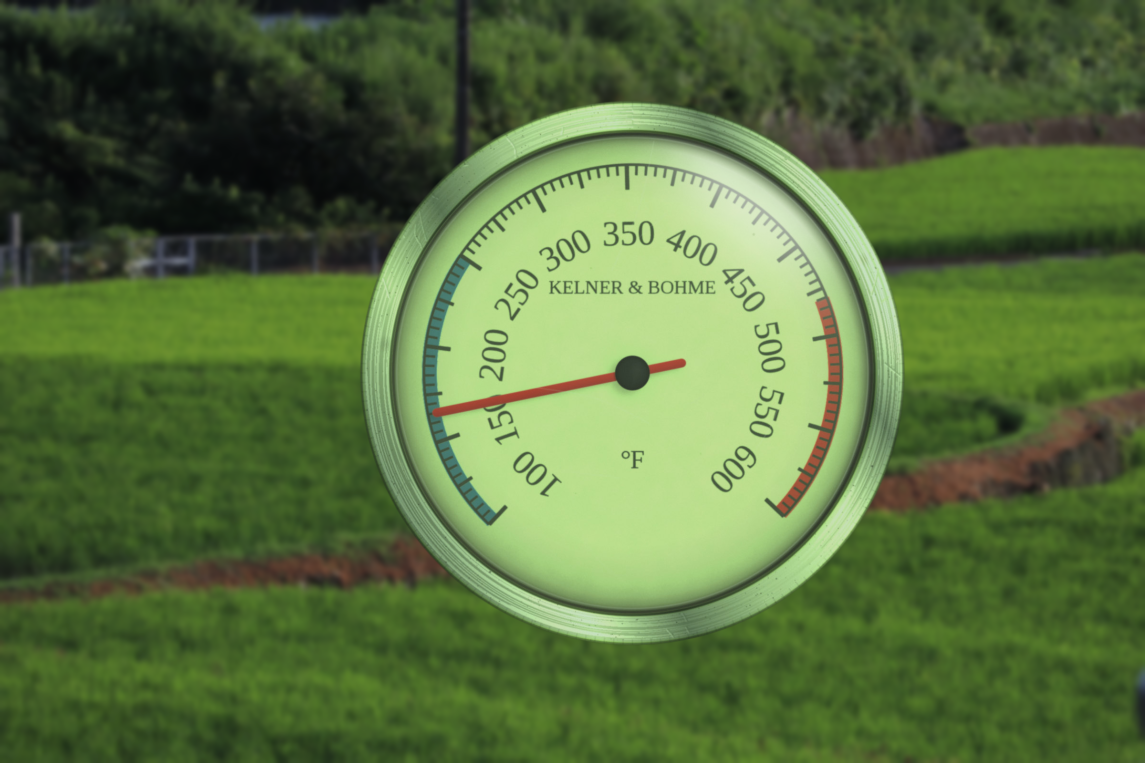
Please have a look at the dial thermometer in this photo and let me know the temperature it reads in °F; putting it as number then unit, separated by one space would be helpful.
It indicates 165 °F
